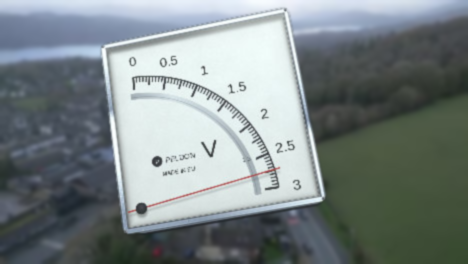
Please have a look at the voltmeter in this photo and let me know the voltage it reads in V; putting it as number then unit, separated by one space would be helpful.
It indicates 2.75 V
